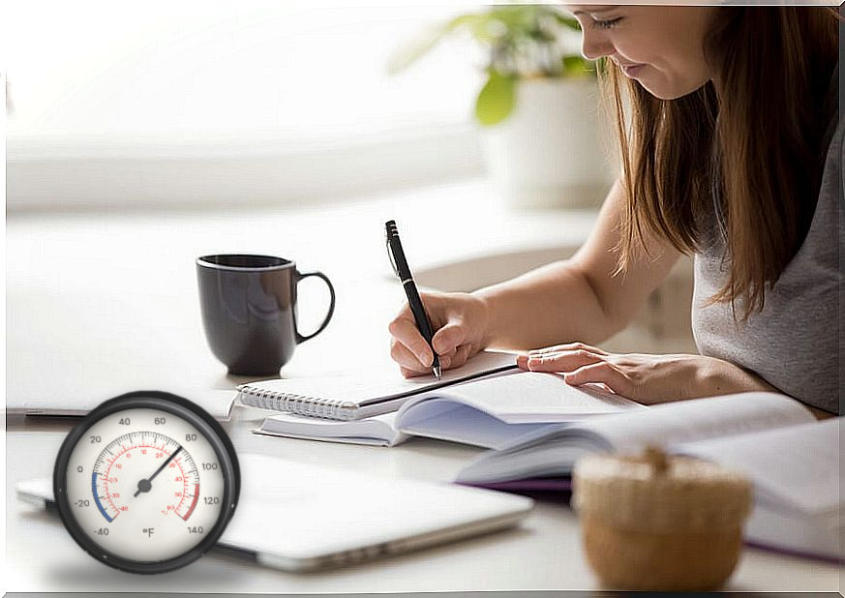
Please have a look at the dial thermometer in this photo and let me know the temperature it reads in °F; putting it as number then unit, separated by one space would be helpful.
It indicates 80 °F
